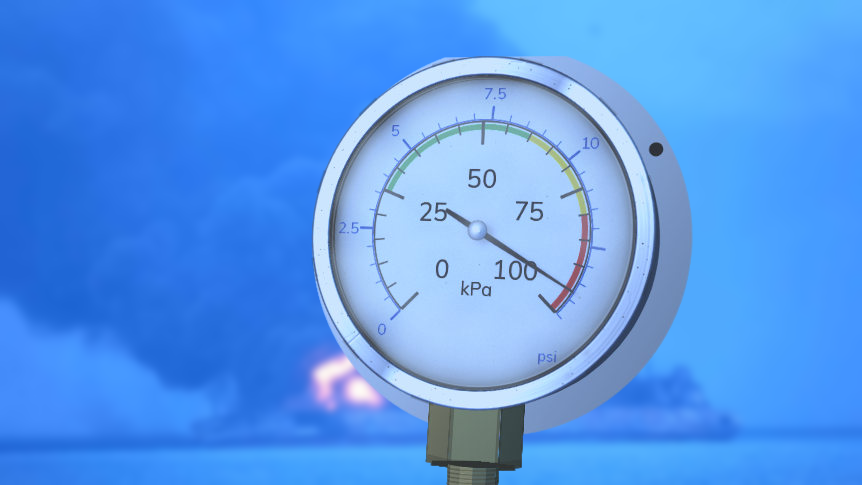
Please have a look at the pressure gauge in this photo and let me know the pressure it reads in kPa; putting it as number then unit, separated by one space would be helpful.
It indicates 95 kPa
